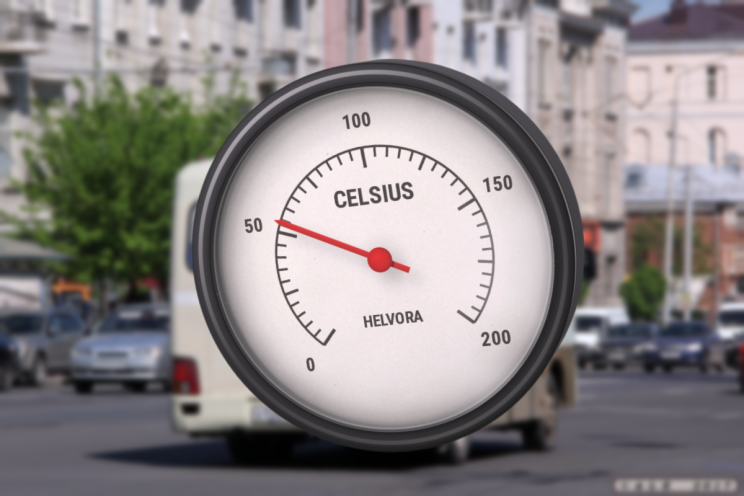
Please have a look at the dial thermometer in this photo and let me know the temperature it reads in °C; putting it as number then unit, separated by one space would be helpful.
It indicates 55 °C
